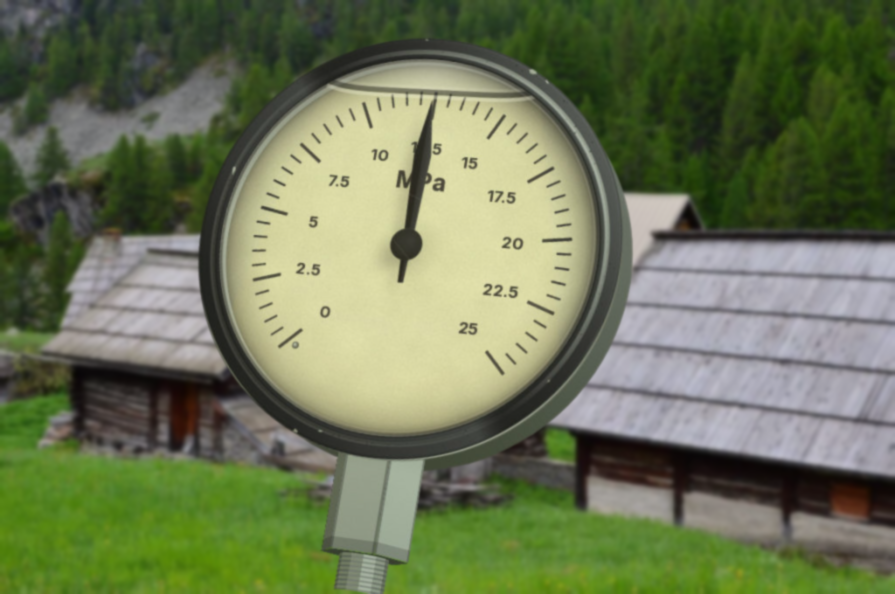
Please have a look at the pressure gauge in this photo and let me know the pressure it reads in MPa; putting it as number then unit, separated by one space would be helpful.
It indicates 12.5 MPa
